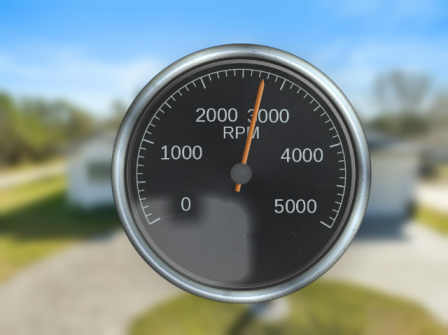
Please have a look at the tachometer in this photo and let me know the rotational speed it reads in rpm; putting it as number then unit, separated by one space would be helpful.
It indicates 2750 rpm
